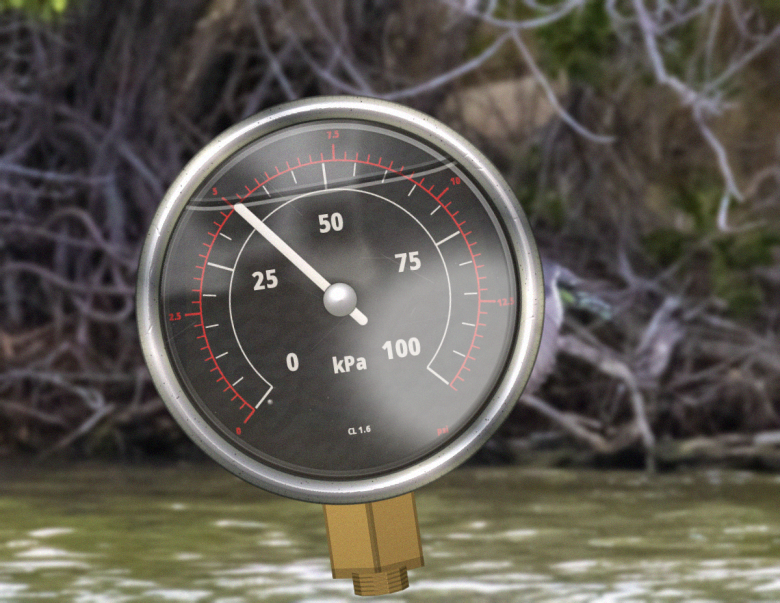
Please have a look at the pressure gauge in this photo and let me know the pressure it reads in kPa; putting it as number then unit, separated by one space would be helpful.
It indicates 35 kPa
